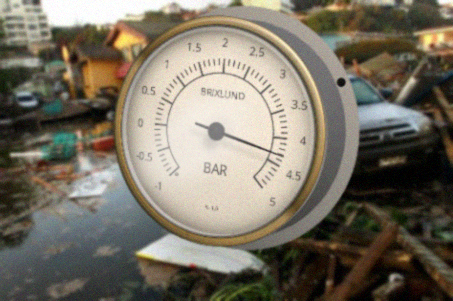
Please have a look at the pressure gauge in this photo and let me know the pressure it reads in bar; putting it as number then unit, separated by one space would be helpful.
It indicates 4.3 bar
